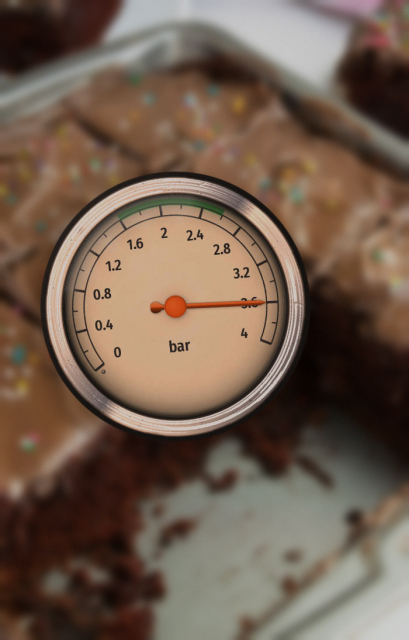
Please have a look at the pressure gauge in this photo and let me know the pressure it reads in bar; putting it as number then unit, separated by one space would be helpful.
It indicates 3.6 bar
